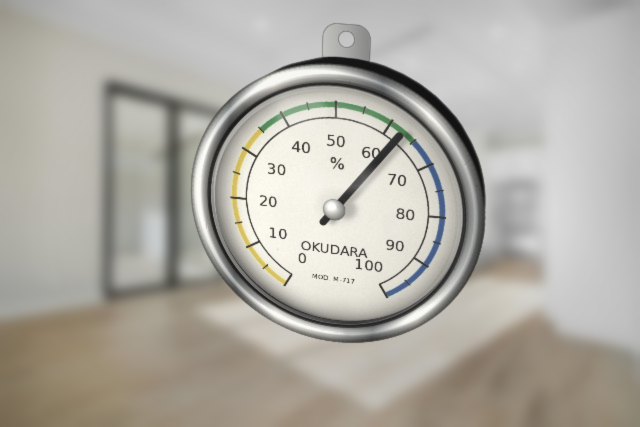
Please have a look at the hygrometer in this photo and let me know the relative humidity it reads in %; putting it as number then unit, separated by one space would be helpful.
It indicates 62.5 %
